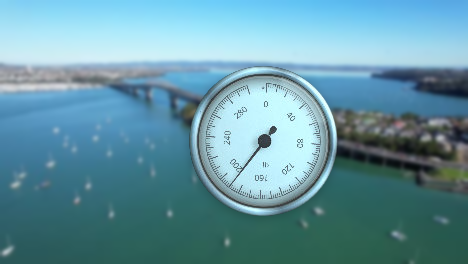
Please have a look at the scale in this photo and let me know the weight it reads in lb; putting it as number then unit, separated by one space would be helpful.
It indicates 190 lb
